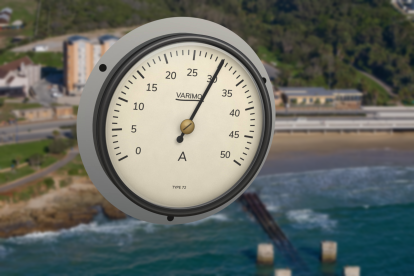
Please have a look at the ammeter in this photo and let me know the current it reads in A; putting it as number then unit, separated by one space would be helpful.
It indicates 30 A
